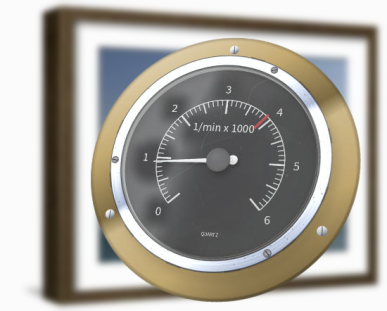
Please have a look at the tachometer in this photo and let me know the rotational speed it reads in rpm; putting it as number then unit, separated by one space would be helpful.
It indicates 900 rpm
